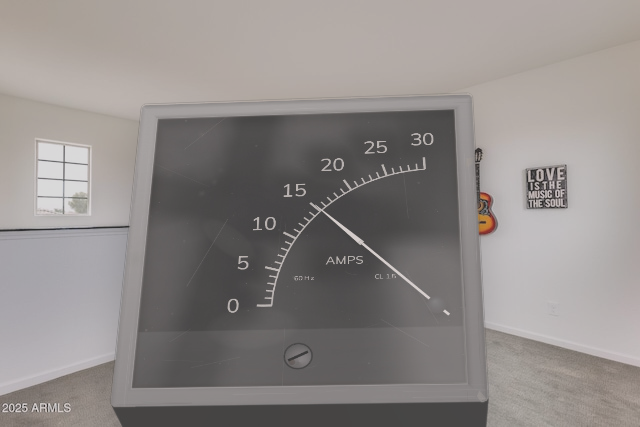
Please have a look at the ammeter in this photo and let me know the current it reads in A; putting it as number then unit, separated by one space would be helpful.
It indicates 15 A
